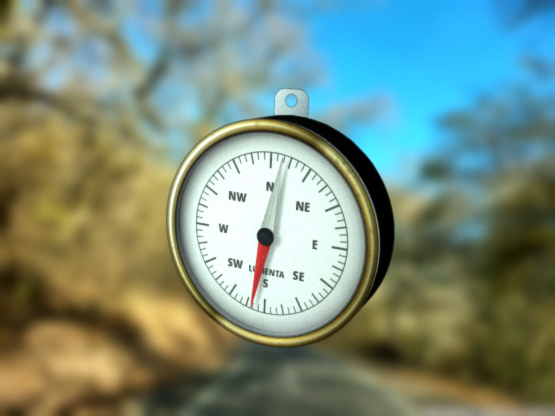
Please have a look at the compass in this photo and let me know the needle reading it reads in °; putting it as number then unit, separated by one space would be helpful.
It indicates 190 °
